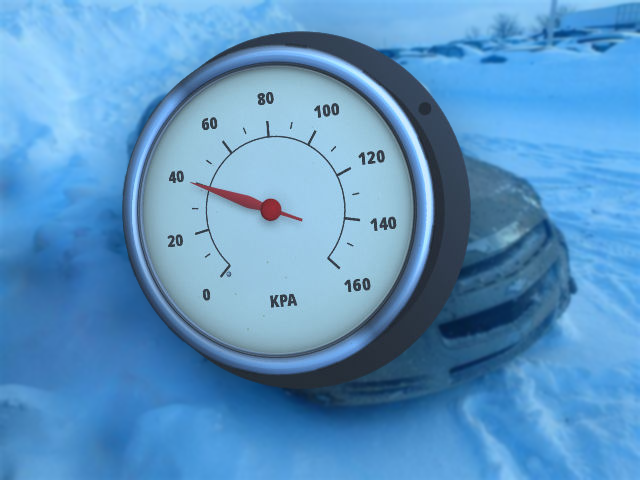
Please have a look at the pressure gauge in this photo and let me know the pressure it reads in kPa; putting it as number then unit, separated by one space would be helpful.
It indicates 40 kPa
